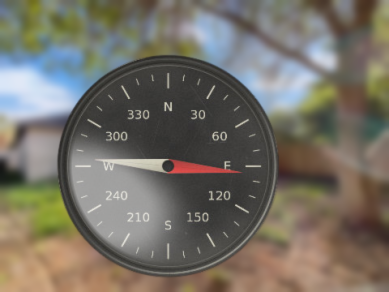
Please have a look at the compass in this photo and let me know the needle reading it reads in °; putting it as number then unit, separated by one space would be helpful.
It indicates 95 °
